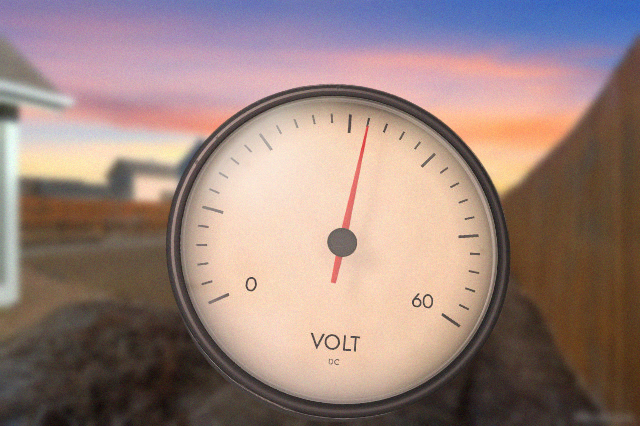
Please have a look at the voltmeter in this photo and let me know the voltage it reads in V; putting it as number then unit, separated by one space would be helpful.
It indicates 32 V
